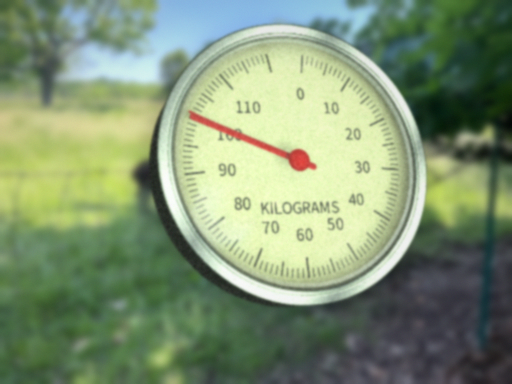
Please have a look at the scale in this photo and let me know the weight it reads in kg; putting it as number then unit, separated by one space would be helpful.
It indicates 100 kg
